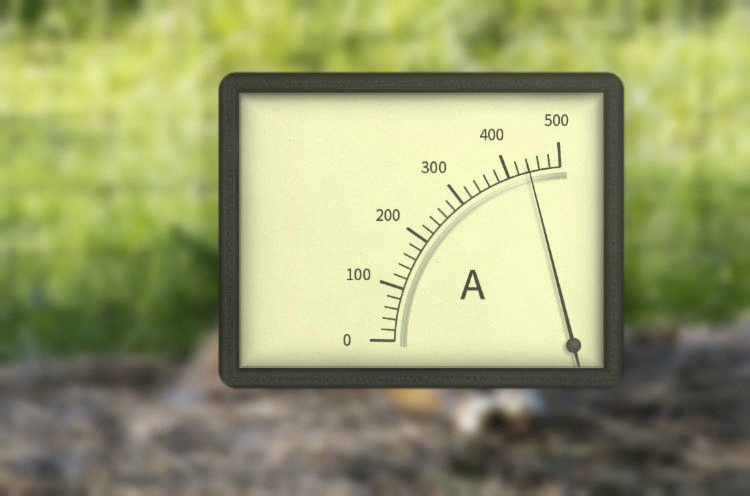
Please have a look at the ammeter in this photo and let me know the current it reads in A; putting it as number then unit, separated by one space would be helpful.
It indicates 440 A
